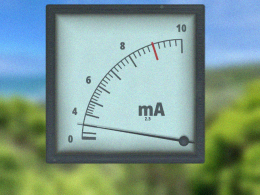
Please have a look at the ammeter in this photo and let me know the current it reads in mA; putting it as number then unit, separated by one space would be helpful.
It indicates 3 mA
